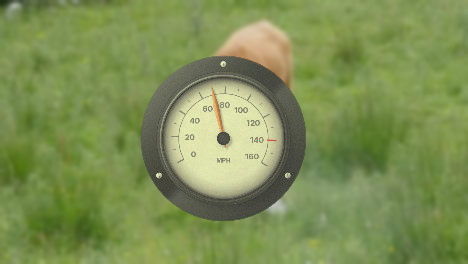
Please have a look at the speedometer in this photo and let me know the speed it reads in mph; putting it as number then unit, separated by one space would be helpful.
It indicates 70 mph
